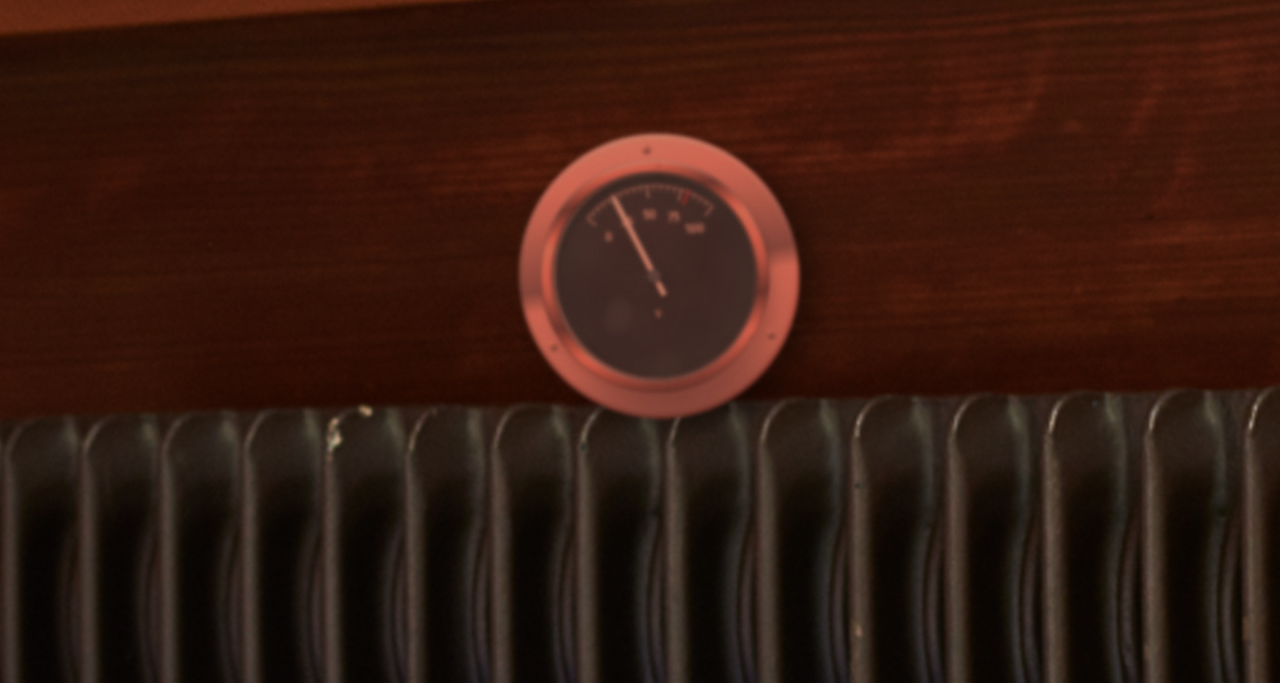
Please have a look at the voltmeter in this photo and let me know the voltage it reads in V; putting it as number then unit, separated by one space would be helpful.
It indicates 25 V
